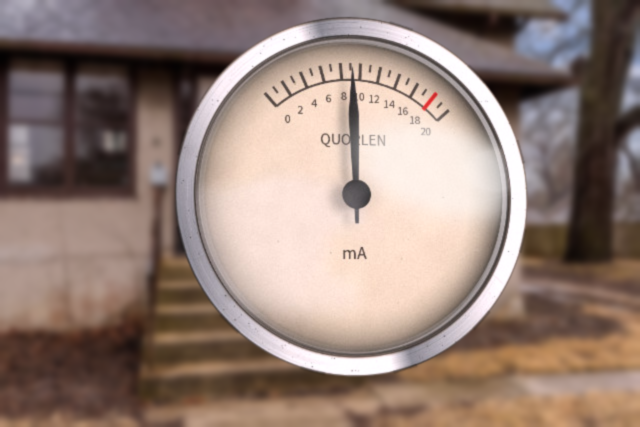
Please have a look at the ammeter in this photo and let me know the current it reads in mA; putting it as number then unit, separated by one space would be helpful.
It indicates 9 mA
